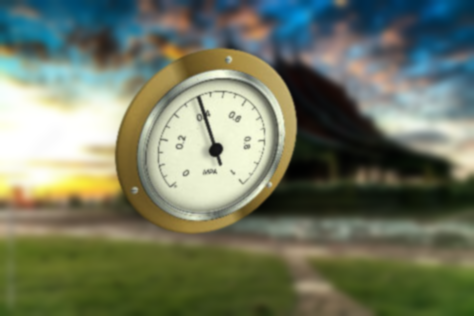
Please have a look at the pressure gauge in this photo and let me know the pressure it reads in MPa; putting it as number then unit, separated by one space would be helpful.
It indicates 0.4 MPa
